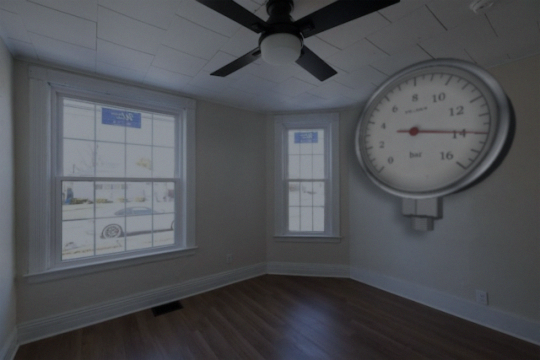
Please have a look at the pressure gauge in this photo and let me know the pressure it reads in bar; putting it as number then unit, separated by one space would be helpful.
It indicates 14 bar
